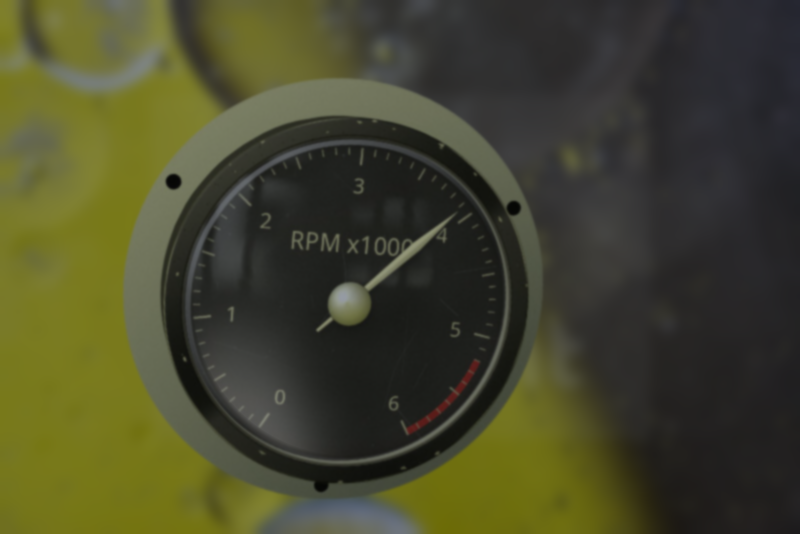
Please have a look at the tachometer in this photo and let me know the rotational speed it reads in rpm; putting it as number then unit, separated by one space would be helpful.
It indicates 3900 rpm
